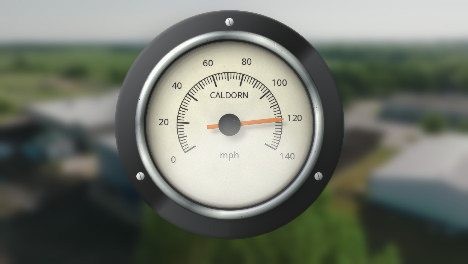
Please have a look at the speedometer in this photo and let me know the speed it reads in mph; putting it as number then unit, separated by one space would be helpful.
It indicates 120 mph
